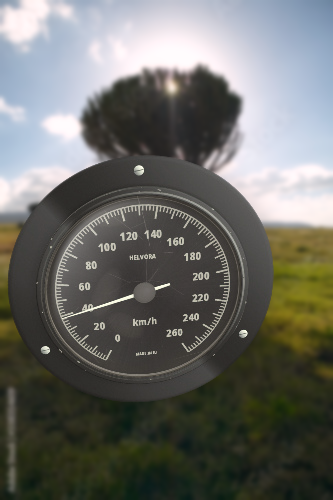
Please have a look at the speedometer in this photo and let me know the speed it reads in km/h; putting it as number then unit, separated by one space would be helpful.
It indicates 40 km/h
